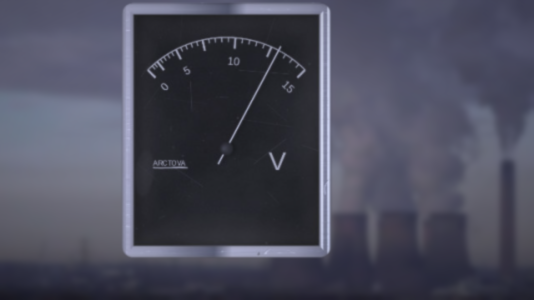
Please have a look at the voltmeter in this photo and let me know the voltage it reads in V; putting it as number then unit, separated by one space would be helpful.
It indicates 13 V
